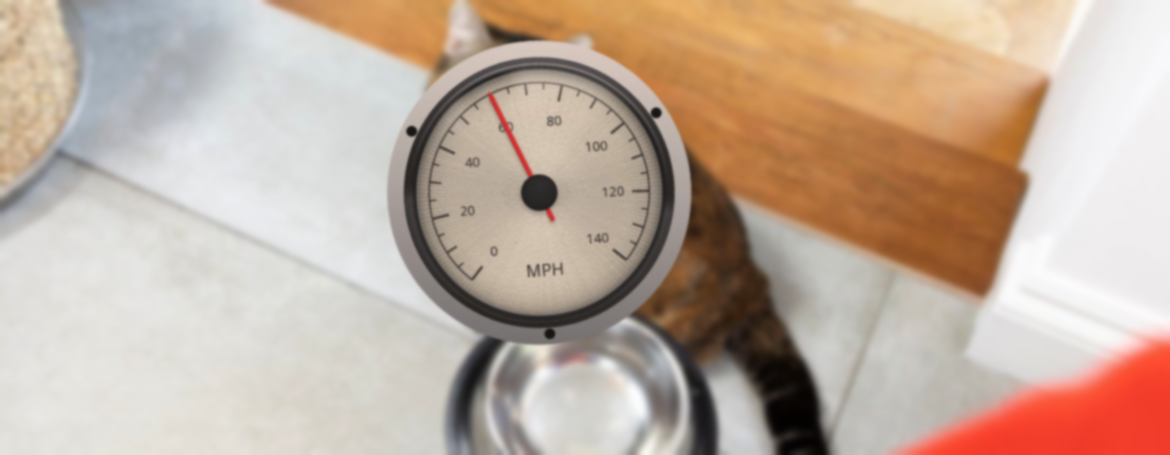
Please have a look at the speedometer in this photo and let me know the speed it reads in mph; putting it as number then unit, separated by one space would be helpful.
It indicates 60 mph
